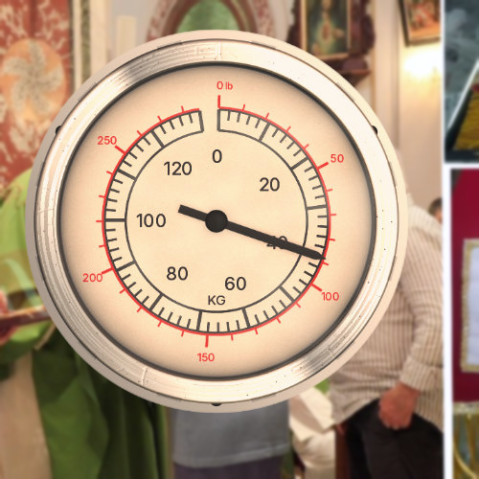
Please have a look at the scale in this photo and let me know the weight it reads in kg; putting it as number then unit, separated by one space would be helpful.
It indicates 40 kg
